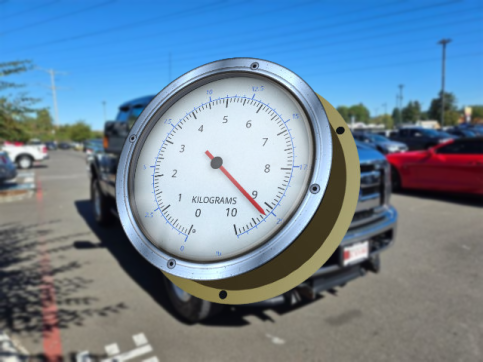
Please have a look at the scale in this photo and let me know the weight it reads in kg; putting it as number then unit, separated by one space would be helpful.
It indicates 9.2 kg
